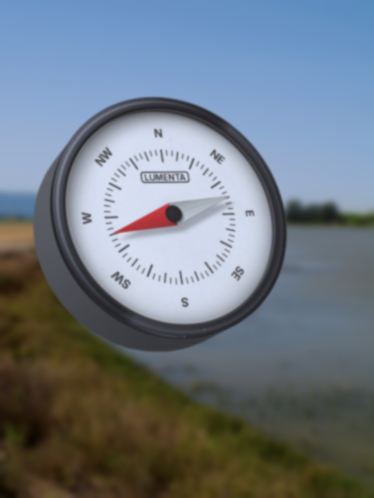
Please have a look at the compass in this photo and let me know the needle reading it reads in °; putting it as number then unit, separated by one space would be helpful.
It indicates 255 °
